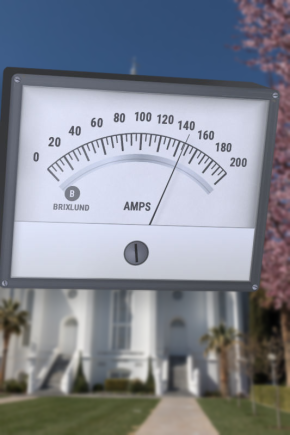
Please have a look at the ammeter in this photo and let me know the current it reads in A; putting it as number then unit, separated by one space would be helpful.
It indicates 145 A
